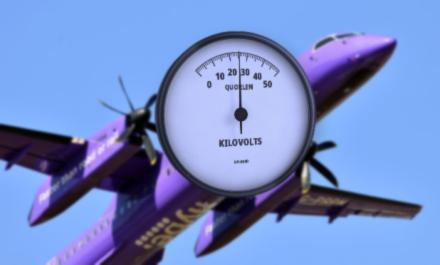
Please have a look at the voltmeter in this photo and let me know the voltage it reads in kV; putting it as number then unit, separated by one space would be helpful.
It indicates 25 kV
